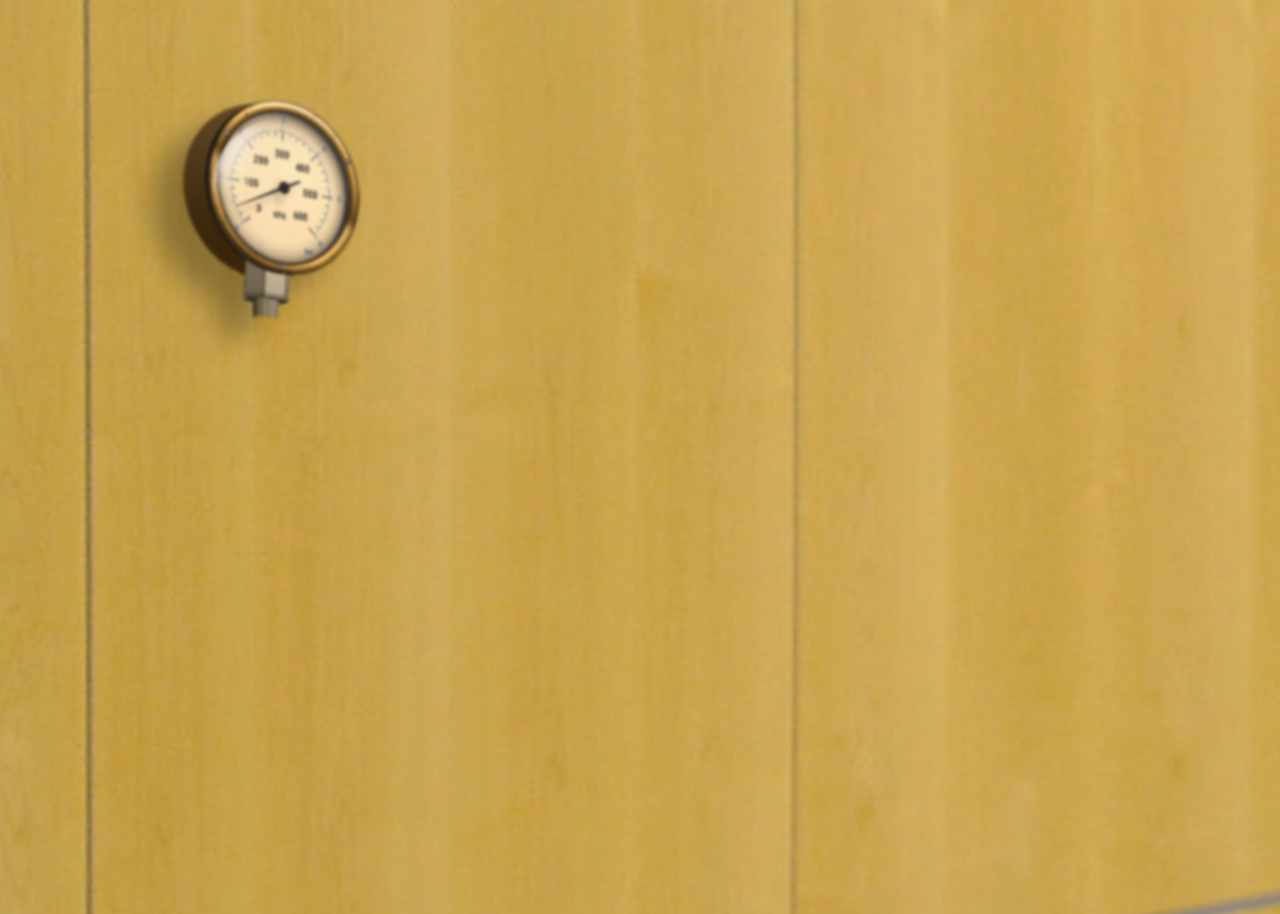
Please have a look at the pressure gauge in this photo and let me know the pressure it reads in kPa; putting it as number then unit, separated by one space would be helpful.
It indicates 40 kPa
